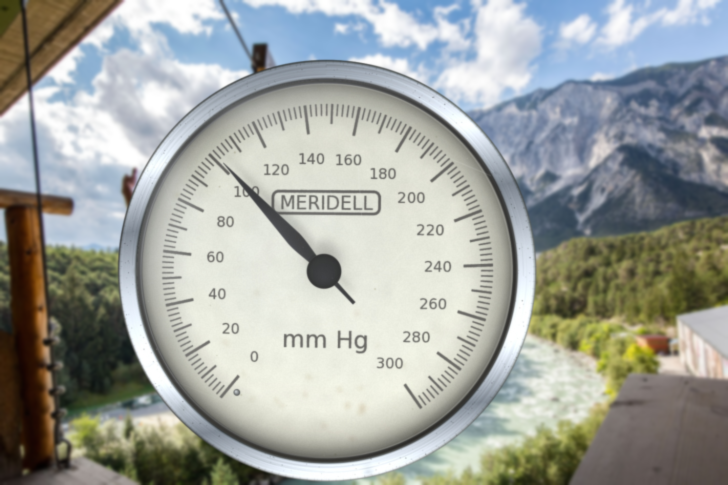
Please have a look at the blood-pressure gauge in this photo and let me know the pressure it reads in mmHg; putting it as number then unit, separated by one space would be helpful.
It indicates 102 mmHg
